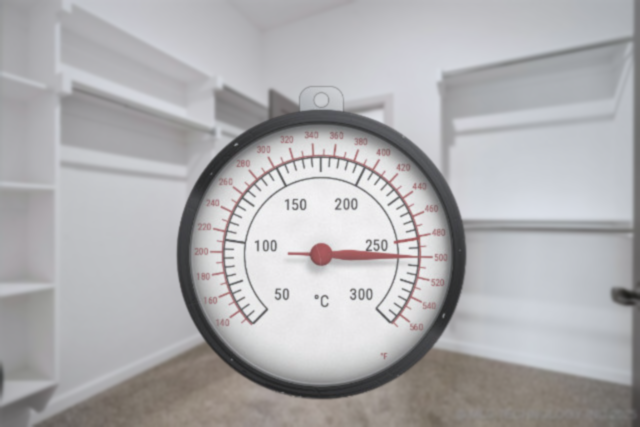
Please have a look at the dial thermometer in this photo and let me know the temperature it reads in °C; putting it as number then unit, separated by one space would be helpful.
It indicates 260 °C
